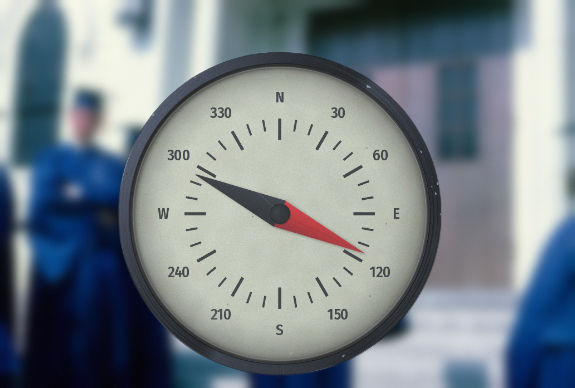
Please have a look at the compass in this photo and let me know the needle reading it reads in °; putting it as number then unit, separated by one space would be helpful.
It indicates 115 °
